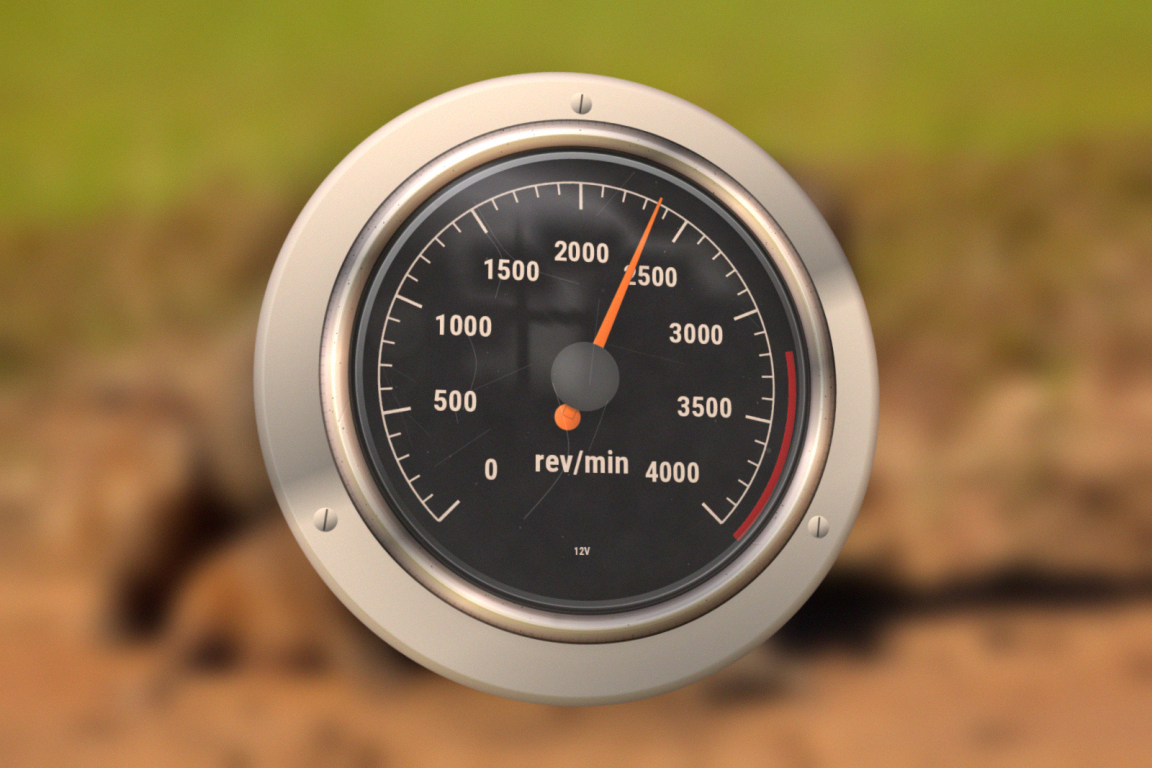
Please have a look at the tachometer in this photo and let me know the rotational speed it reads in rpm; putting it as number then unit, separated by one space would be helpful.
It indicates 2350 rpm
